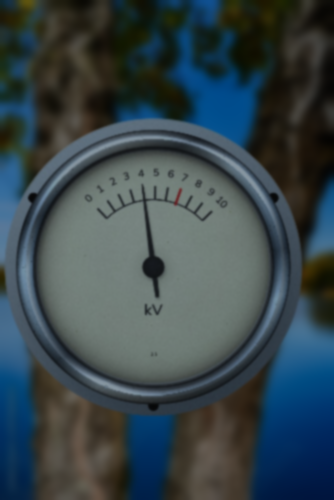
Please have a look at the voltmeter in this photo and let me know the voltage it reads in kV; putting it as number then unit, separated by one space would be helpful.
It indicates 4 kV
